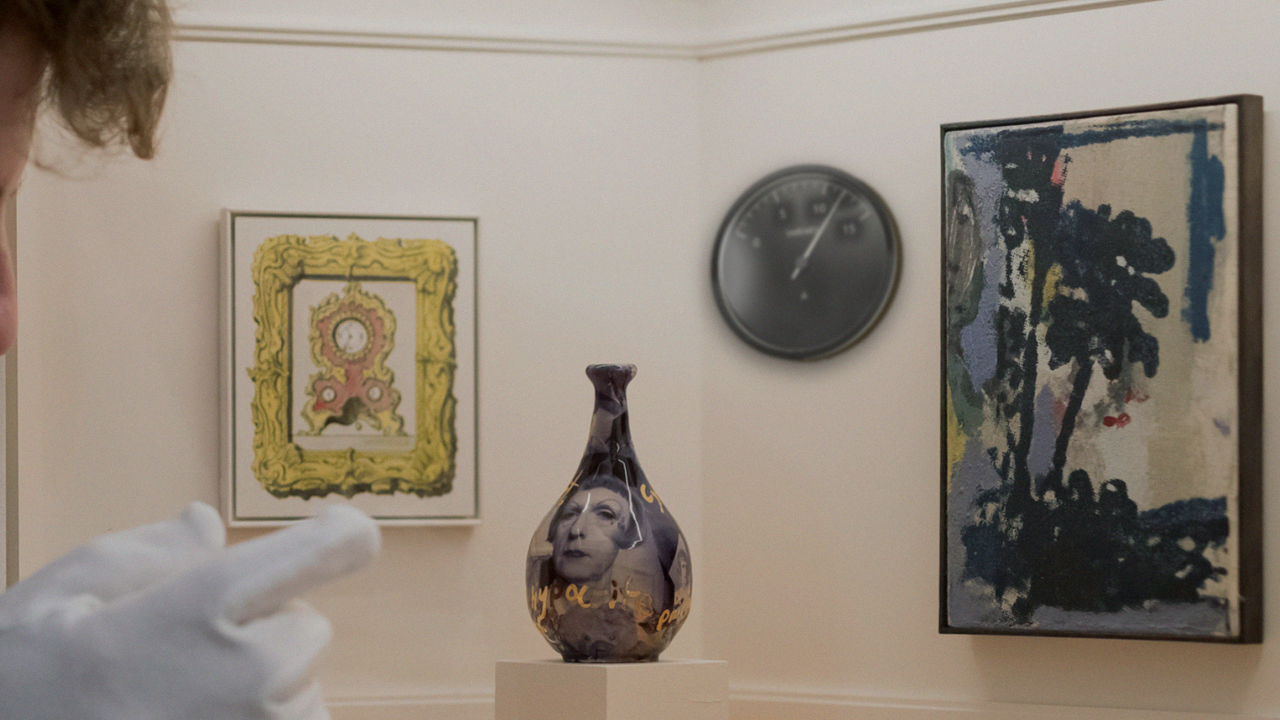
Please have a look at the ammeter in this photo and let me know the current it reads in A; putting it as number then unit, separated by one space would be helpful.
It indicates 12 A
